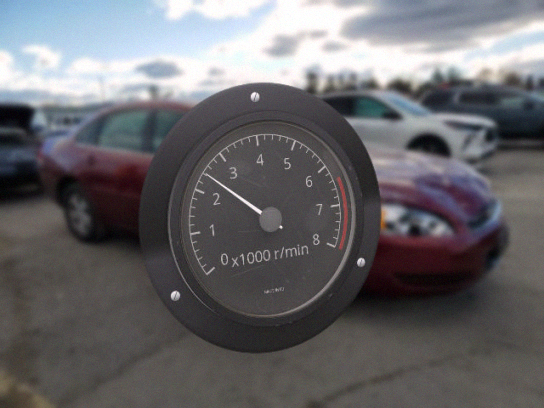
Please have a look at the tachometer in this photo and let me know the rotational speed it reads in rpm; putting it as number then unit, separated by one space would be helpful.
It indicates 2400 rpm
